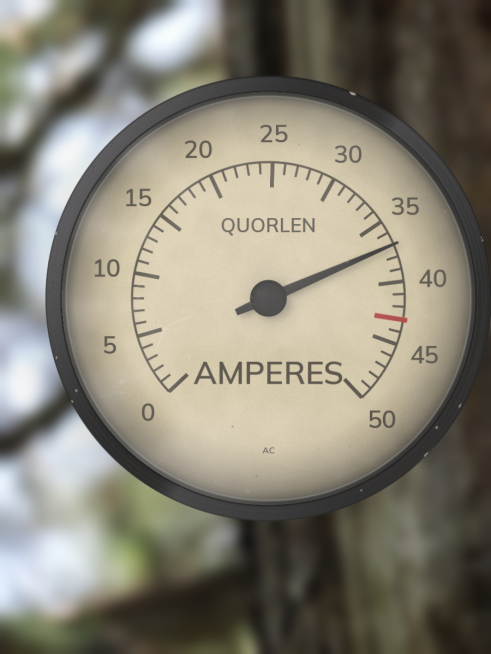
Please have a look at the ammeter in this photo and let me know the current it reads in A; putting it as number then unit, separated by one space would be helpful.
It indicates 37 A
